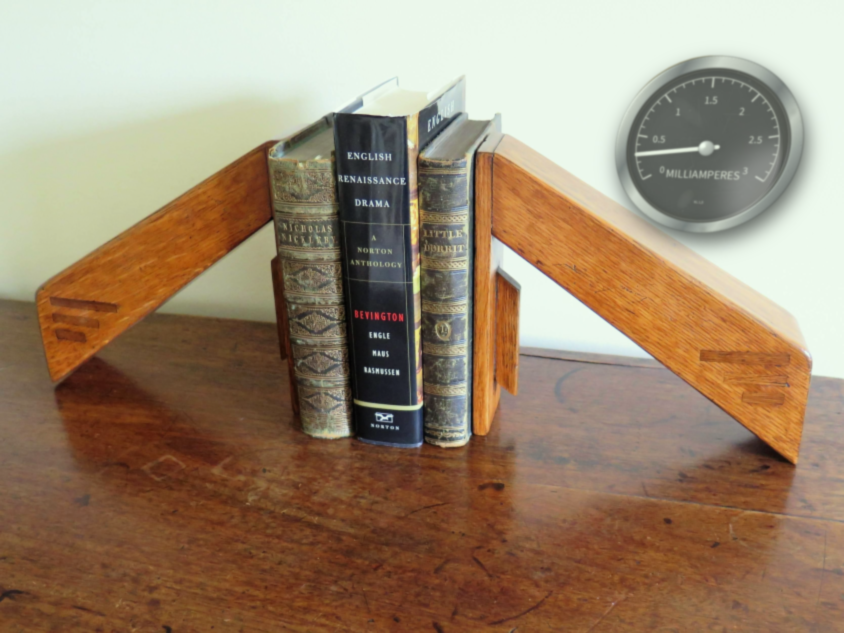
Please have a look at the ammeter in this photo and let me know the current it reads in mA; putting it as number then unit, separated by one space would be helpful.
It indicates 0.3 mA
